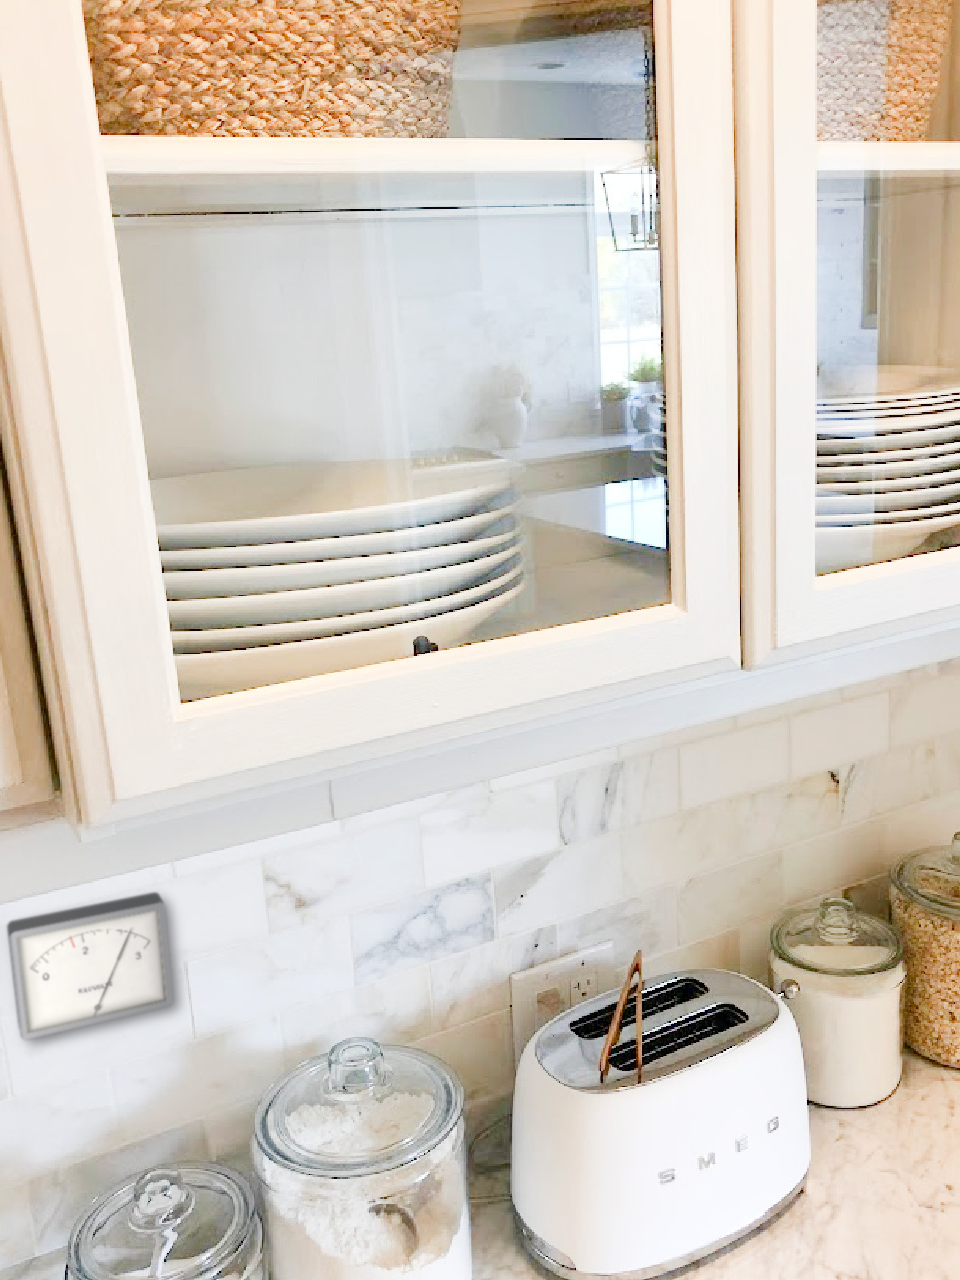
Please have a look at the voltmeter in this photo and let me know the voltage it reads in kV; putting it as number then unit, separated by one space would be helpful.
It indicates 2.7 kV
